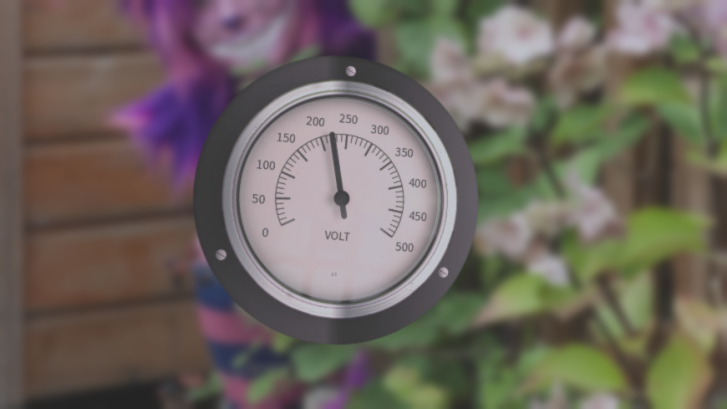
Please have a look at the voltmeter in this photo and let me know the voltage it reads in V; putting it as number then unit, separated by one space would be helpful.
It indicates 220 V
